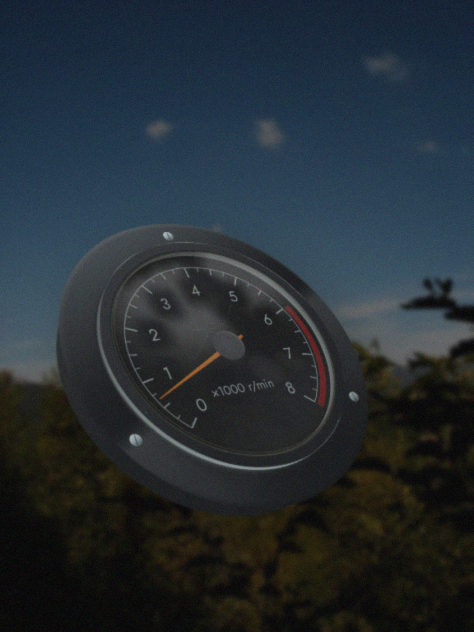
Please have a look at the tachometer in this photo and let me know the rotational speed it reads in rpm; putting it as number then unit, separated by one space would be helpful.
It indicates 625 rpm
